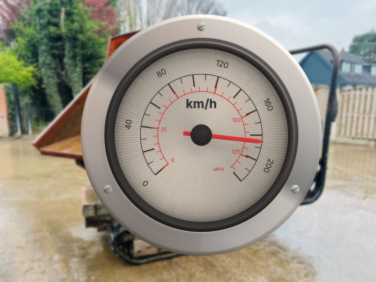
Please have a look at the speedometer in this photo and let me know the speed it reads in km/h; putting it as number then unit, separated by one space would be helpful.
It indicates 185 km/h
